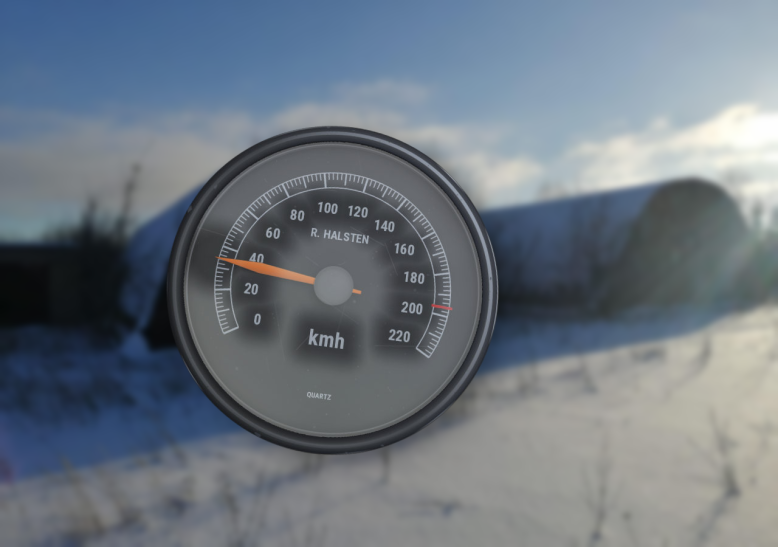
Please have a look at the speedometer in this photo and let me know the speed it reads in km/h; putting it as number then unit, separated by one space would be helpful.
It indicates 34 km/h
